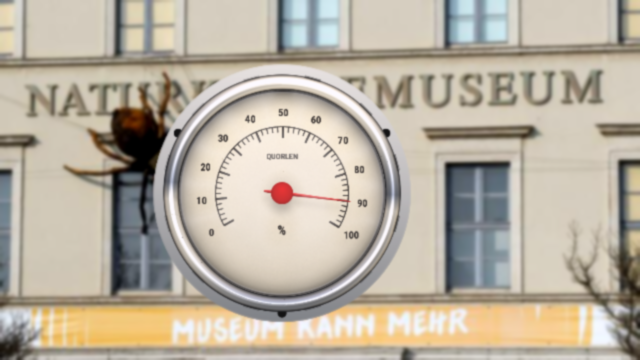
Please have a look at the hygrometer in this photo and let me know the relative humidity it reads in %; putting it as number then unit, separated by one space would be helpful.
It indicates 90 %
